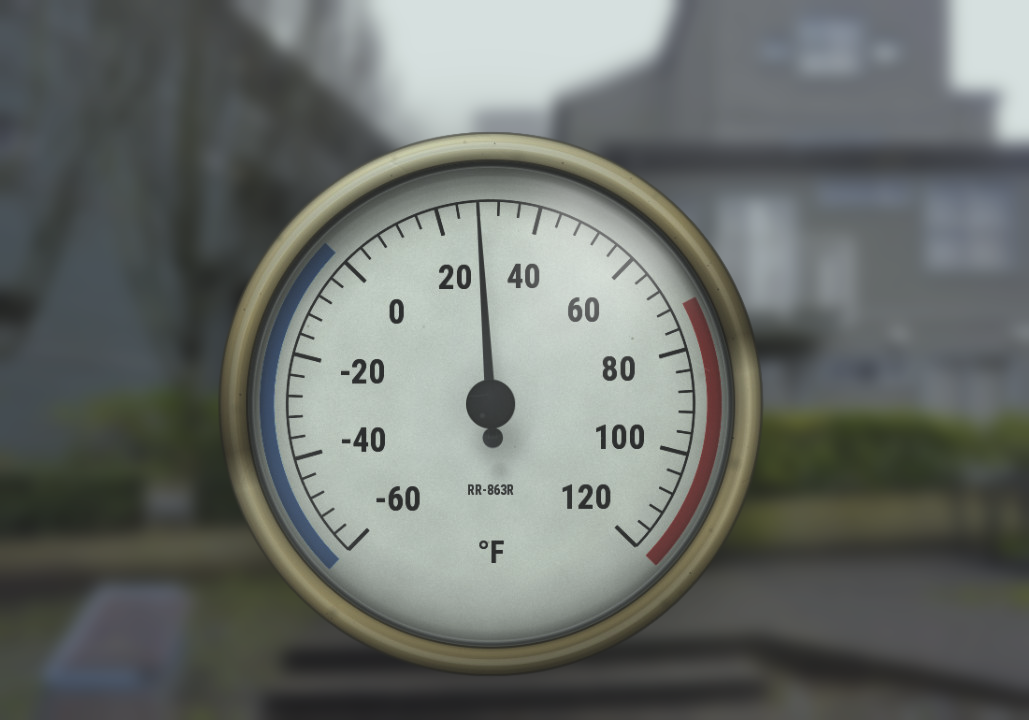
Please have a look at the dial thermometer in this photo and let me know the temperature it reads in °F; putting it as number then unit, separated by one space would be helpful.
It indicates 28 °F
